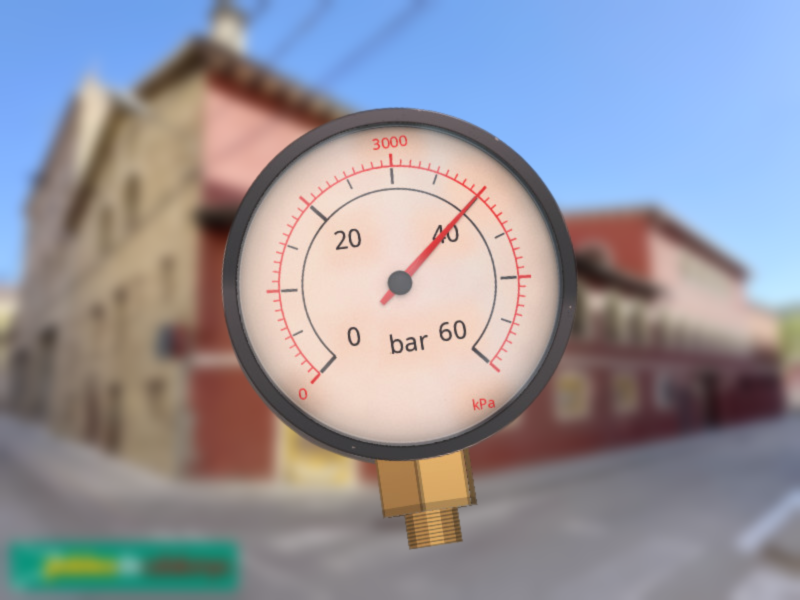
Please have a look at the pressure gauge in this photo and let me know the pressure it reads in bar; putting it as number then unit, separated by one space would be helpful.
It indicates 40 bar
